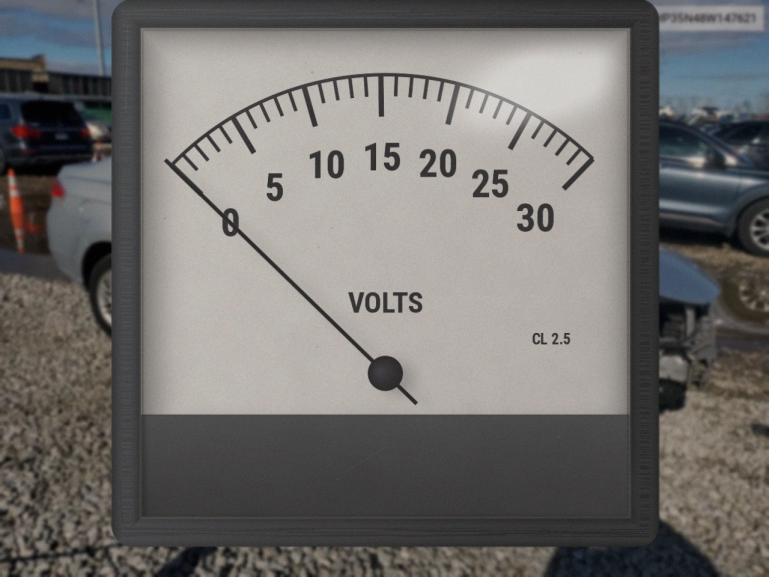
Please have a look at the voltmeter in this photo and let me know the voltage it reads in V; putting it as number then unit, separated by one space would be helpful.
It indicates 0 V
